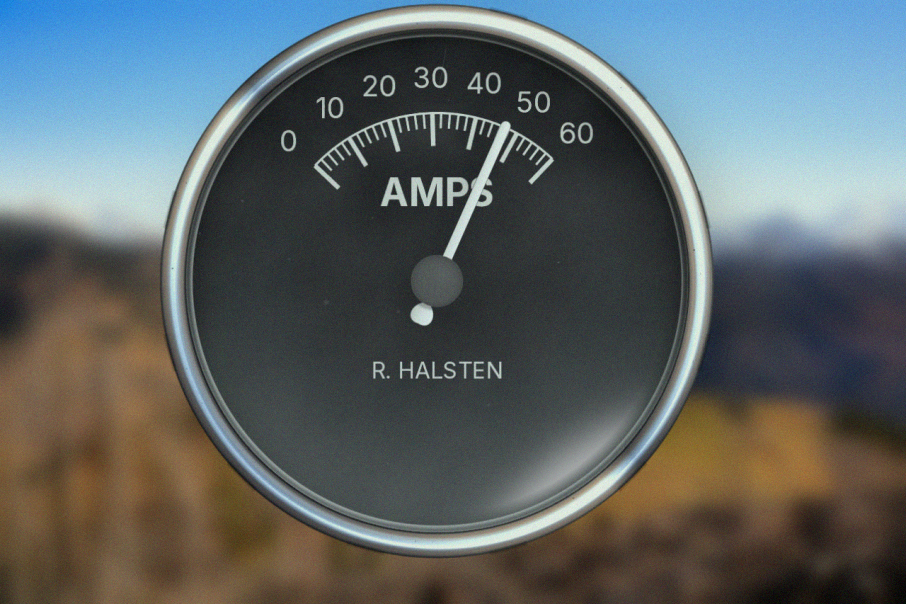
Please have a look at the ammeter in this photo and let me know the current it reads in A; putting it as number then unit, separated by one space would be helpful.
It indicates 47 A
